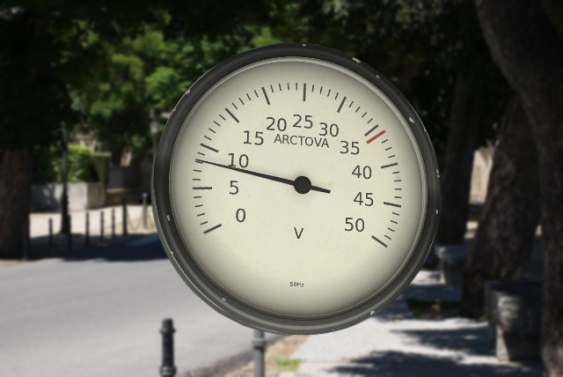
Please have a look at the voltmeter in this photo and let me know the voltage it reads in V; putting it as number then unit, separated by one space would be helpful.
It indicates 8 V
